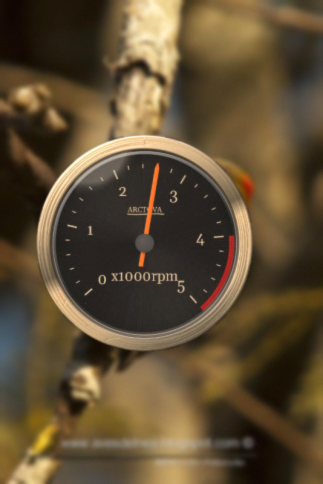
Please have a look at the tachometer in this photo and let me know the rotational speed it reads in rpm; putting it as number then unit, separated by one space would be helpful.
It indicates 2600 rpm
